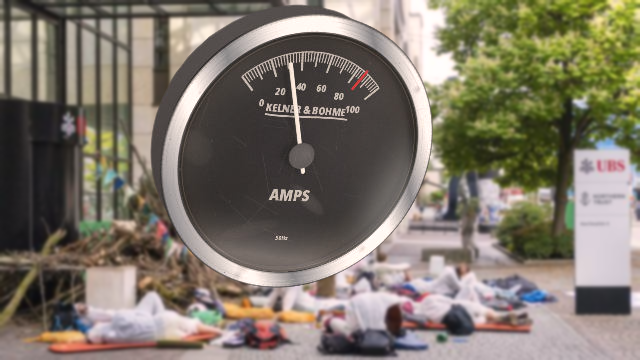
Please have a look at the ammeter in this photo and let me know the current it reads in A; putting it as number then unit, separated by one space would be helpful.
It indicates 30 A
